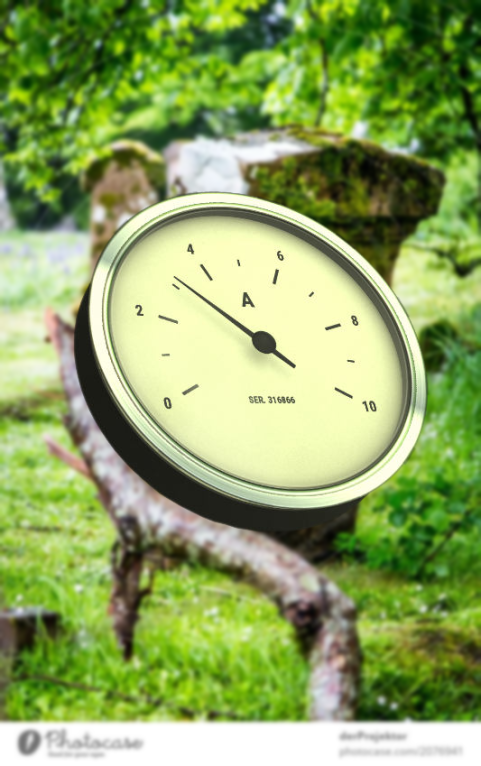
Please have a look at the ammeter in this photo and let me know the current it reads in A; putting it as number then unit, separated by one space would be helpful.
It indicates 3 A
